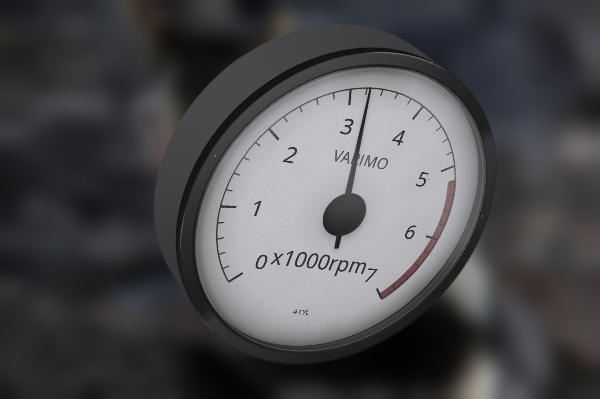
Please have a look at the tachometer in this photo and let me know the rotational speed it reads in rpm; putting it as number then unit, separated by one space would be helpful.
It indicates 3200 rpm
